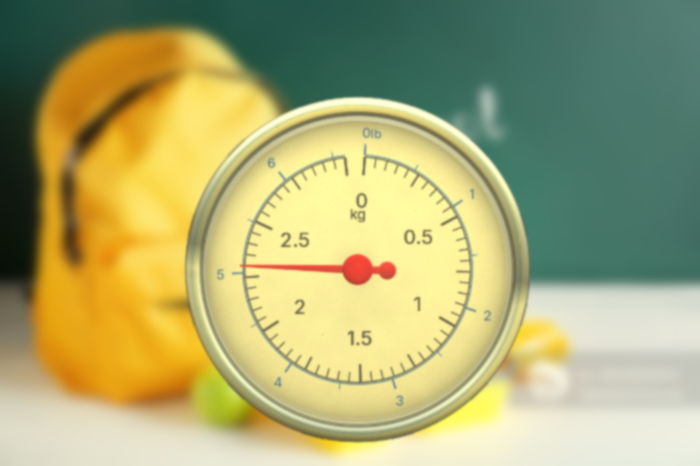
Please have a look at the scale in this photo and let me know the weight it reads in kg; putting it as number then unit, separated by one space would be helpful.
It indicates 2.3 kg
